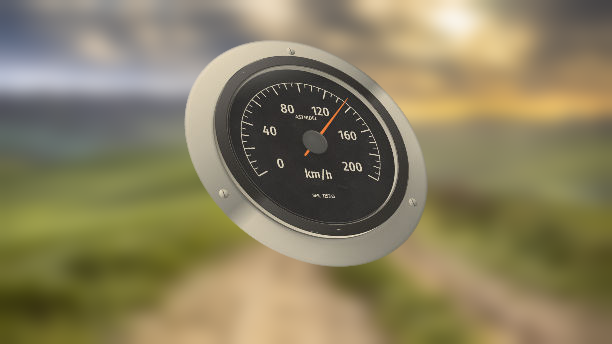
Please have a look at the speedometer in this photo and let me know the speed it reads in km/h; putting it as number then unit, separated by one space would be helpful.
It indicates 135 km/h
